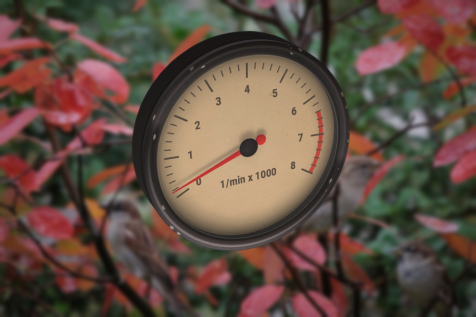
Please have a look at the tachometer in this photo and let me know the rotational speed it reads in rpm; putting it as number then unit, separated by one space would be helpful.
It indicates 200 rpm
